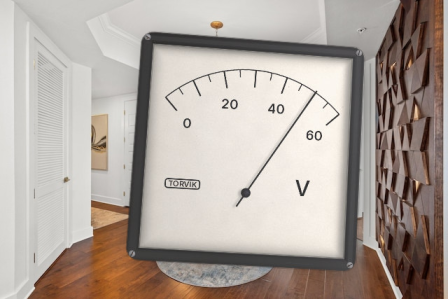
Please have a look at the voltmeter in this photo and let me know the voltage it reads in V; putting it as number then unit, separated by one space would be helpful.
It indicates 50 V
